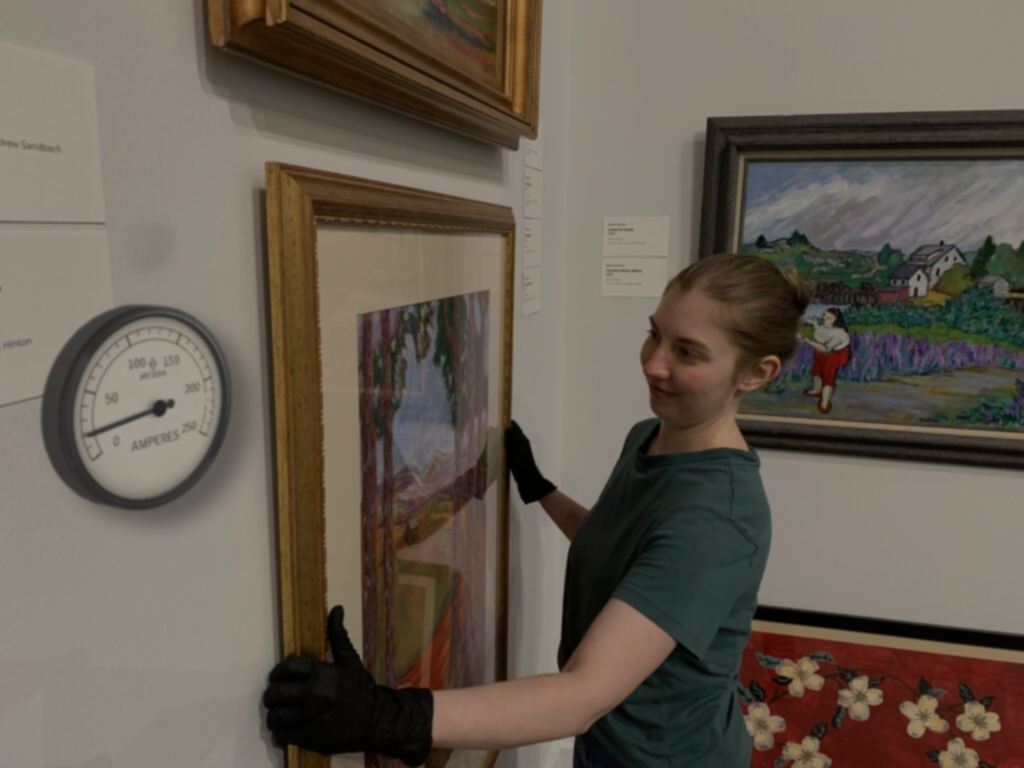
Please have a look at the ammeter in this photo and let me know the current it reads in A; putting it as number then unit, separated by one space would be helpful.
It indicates 20 A
